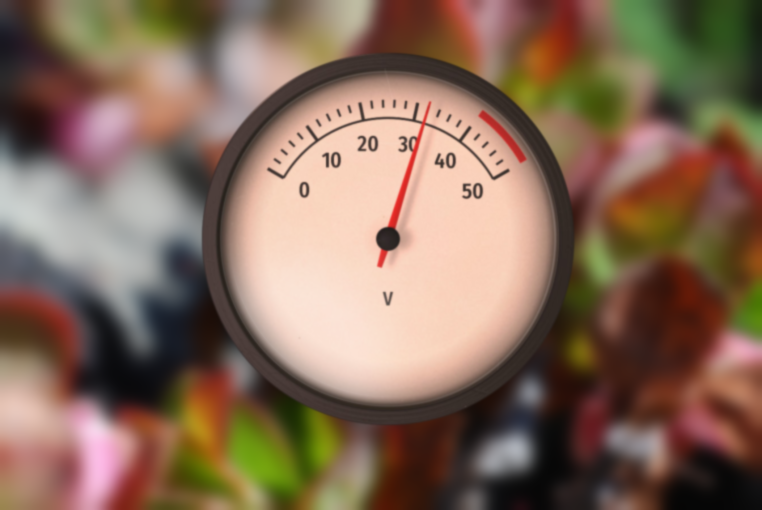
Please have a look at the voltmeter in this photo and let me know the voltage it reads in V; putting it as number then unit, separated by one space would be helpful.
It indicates 32 V
